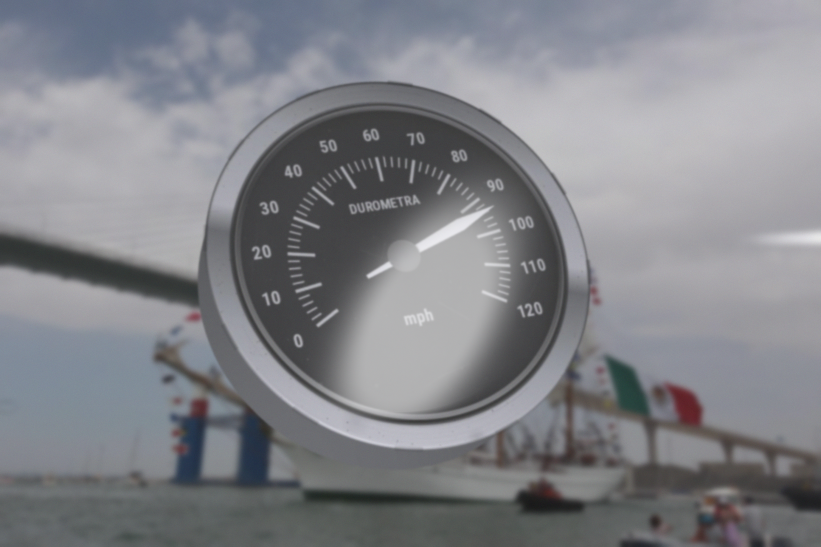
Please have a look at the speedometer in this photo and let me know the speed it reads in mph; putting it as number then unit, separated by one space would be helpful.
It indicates 94 mph
